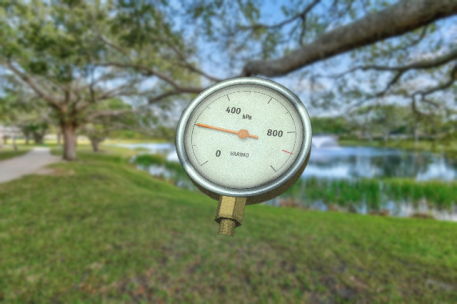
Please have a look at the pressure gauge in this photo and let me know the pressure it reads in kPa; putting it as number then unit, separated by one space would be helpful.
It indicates 200 kPa
